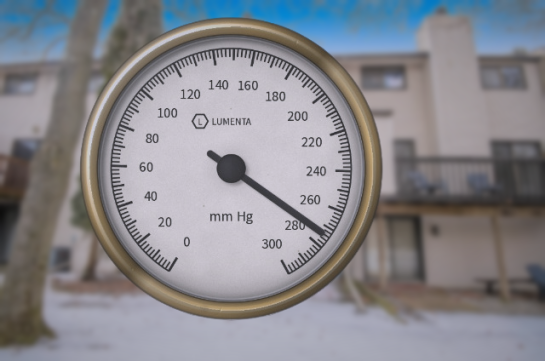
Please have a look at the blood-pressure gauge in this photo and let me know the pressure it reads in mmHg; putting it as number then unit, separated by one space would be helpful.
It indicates 274 mmHg
